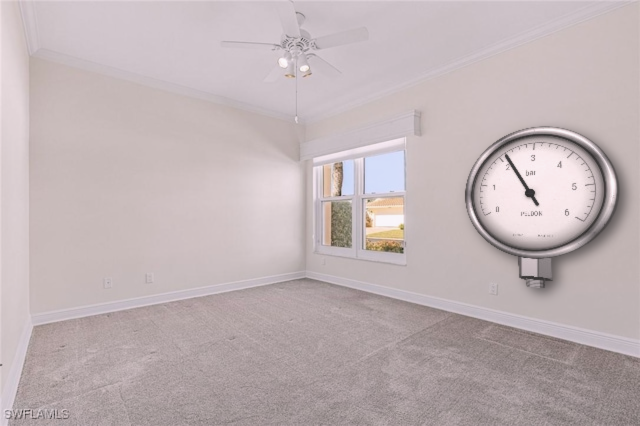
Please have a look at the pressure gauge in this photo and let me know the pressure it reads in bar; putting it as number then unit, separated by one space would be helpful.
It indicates 2.2 bar
